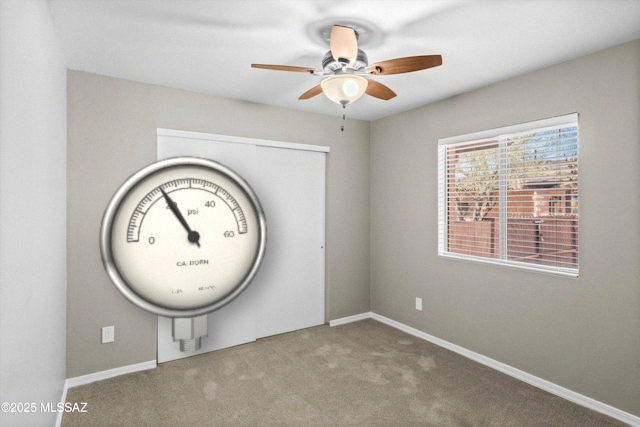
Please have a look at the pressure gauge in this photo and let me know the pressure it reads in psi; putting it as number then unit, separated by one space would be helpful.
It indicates 20 psi
